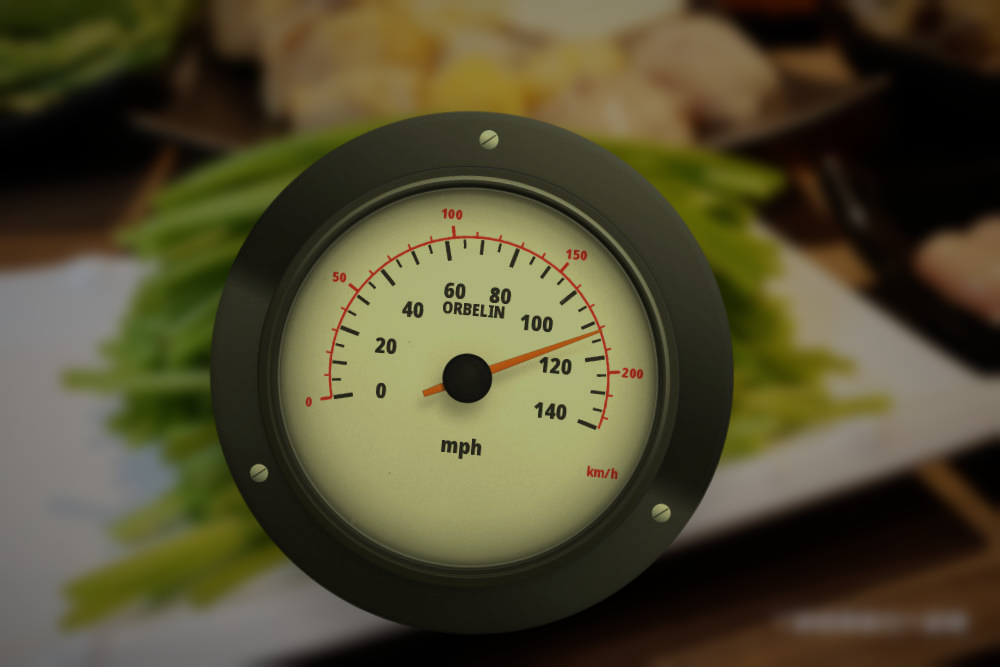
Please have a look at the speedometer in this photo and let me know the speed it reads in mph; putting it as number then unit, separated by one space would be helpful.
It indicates 112.5 mph
